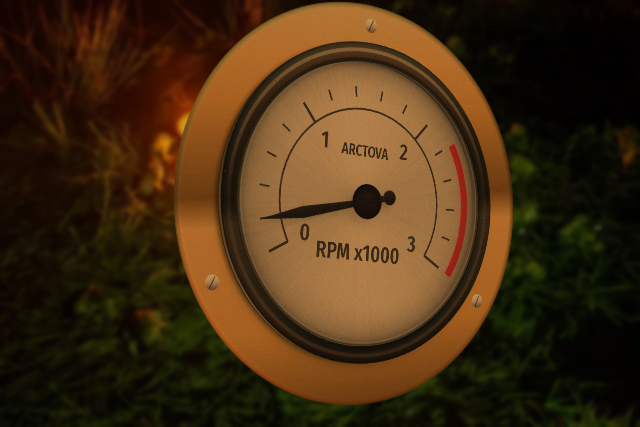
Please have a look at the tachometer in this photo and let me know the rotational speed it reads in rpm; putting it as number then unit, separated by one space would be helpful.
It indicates 200 rpm
